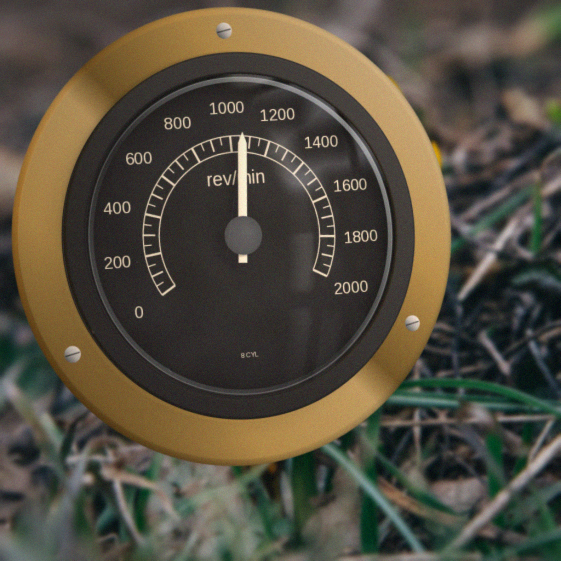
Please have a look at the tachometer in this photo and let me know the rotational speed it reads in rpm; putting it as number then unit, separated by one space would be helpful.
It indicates 1050 rpm
